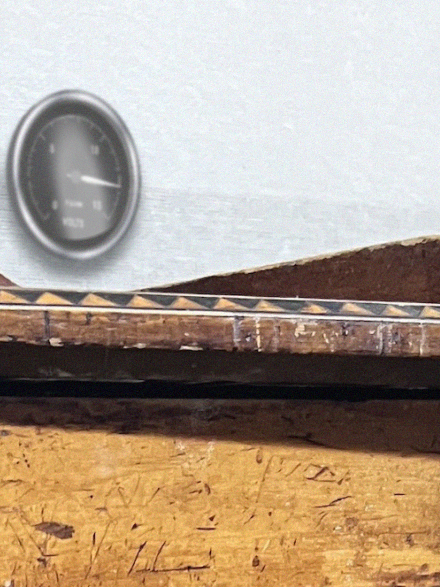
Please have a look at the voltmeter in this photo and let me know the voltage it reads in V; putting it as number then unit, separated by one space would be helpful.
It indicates 13 V
